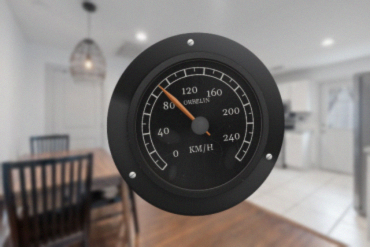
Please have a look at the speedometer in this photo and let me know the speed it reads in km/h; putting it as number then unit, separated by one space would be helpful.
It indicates 90 km/h
